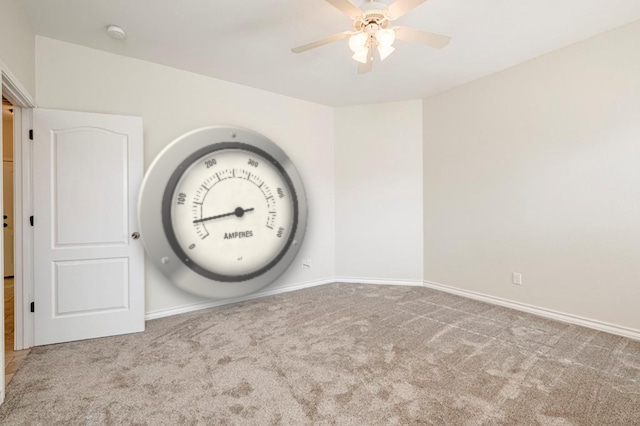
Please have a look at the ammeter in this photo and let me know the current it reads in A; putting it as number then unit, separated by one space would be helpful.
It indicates 50 A
